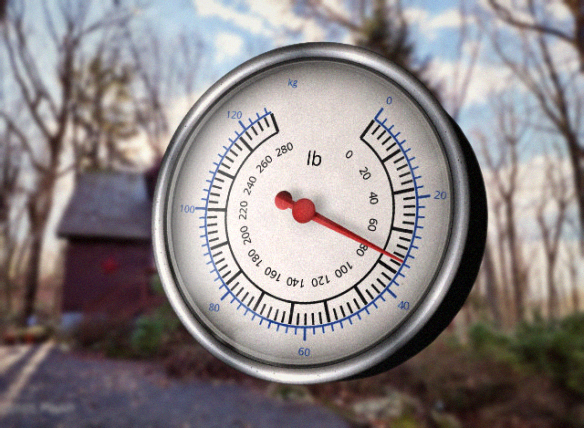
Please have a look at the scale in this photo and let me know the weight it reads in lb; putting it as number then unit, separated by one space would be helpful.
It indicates 74 lb
